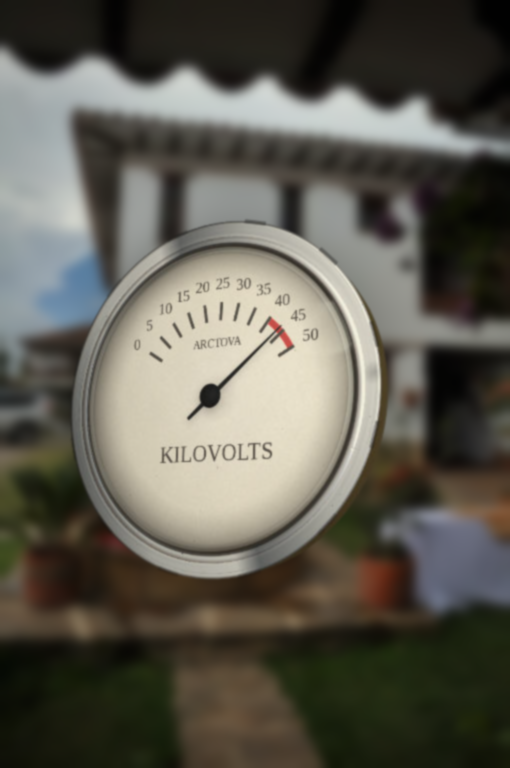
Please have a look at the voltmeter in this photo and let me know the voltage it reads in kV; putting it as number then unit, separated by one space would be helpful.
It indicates 45 kV
